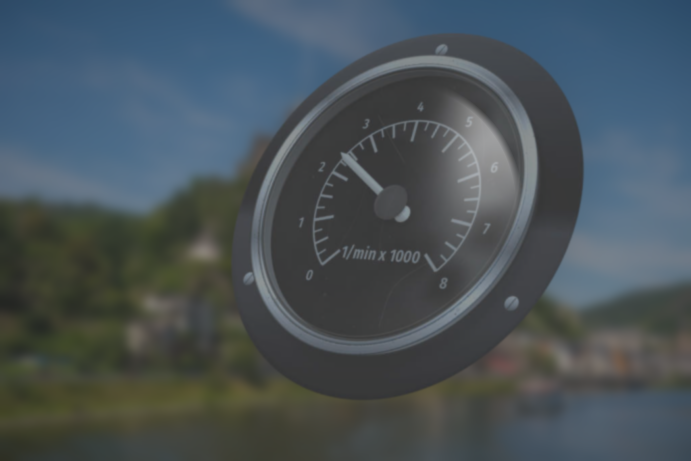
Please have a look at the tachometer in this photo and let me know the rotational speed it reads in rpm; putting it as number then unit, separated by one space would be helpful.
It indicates 2375 rpm
